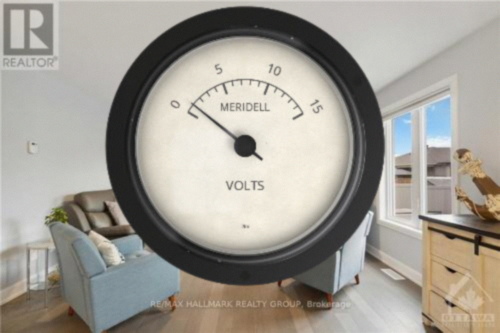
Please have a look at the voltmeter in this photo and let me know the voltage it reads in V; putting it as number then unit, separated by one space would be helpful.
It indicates 1 V
